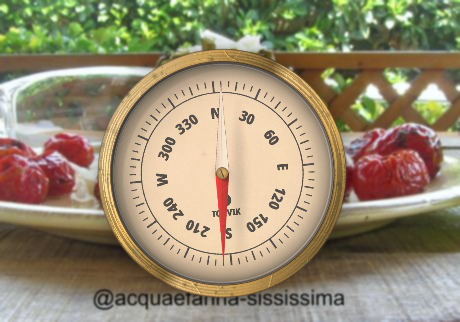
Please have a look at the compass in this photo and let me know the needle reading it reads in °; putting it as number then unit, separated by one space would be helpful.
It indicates 185 °
